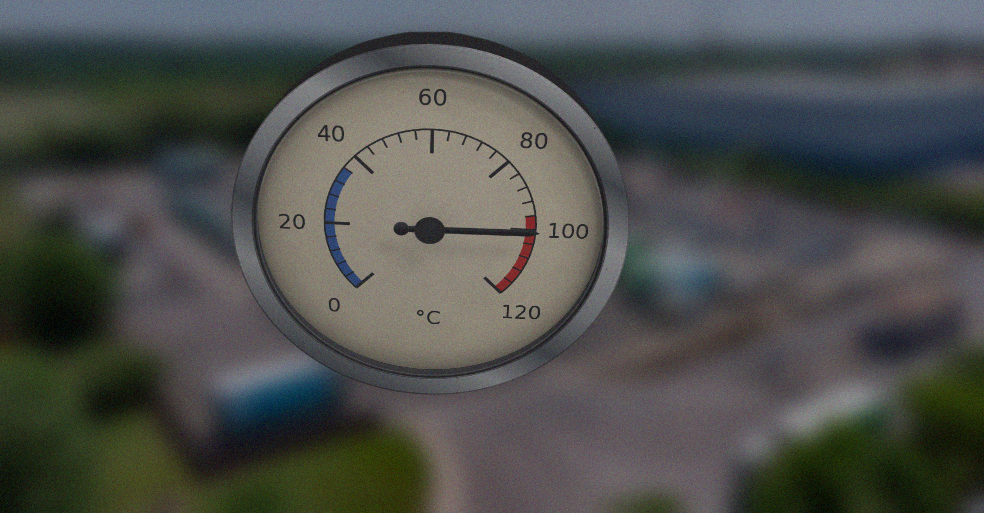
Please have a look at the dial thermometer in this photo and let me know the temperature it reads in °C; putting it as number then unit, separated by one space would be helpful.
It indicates 100 °C
